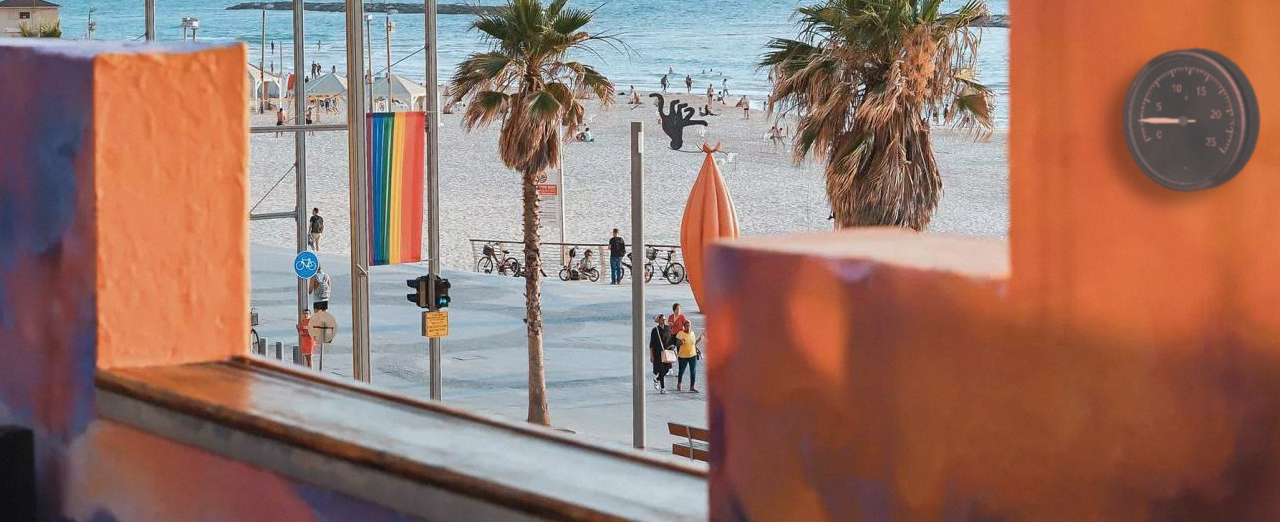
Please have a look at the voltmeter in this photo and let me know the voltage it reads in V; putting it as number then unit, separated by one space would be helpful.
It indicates 2.5 V
